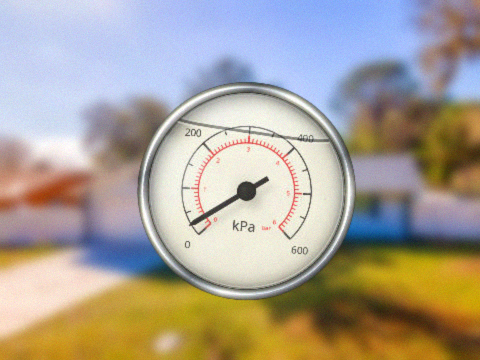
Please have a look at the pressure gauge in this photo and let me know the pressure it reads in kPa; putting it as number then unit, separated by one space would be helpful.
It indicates 25 kPa
